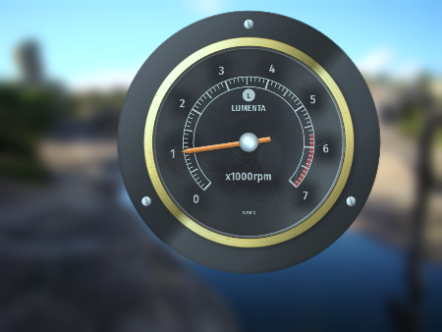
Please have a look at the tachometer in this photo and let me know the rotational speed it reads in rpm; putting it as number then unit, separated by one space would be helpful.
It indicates 1000 rpm
